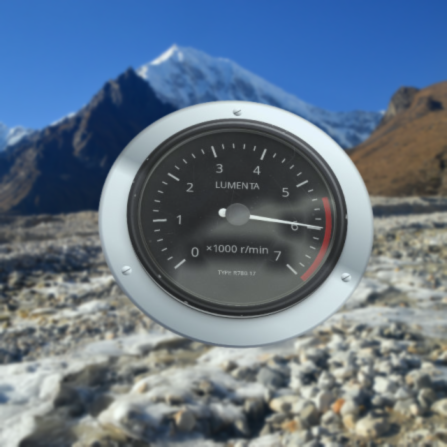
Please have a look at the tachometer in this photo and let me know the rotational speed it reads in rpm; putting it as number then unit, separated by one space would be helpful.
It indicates 6000 rpm
